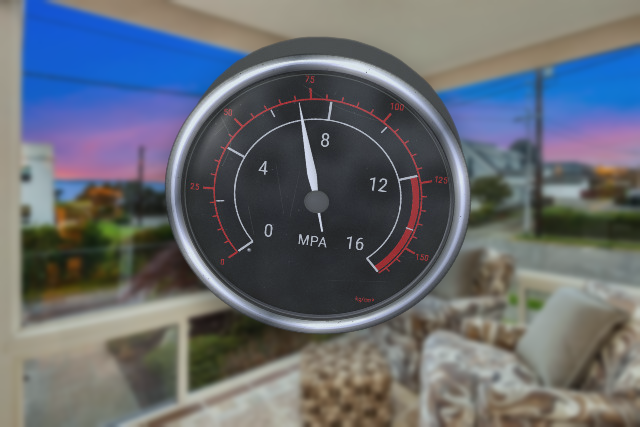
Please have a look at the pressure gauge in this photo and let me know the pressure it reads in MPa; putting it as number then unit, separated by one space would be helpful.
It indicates 7 MPa
